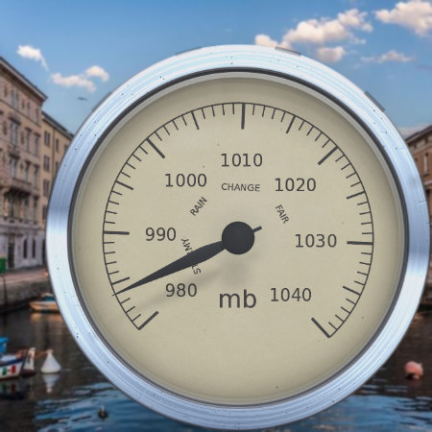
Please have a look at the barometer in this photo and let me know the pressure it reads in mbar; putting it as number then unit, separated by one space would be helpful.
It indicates 984 mbar
